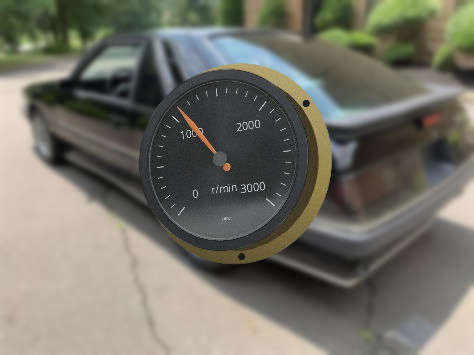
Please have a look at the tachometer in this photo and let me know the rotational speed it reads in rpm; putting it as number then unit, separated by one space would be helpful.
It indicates 1100 rpm
